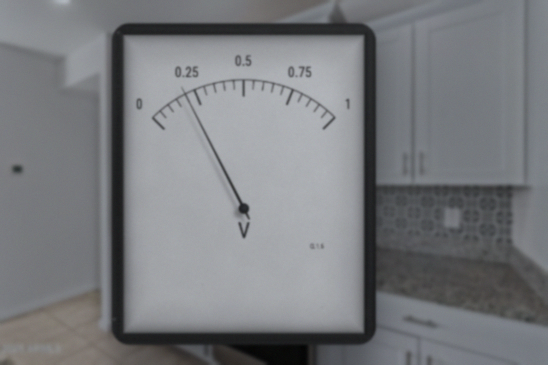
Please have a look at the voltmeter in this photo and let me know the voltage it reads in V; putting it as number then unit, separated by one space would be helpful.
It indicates 0.2 V
